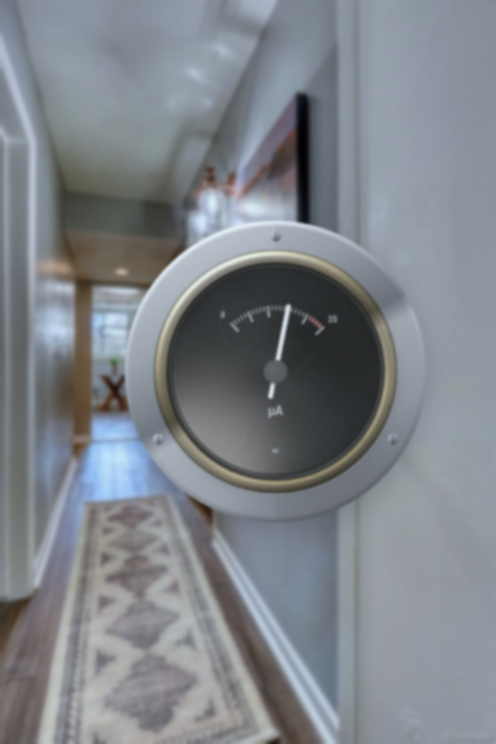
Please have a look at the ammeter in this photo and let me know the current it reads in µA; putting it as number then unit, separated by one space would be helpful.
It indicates 15 µA
